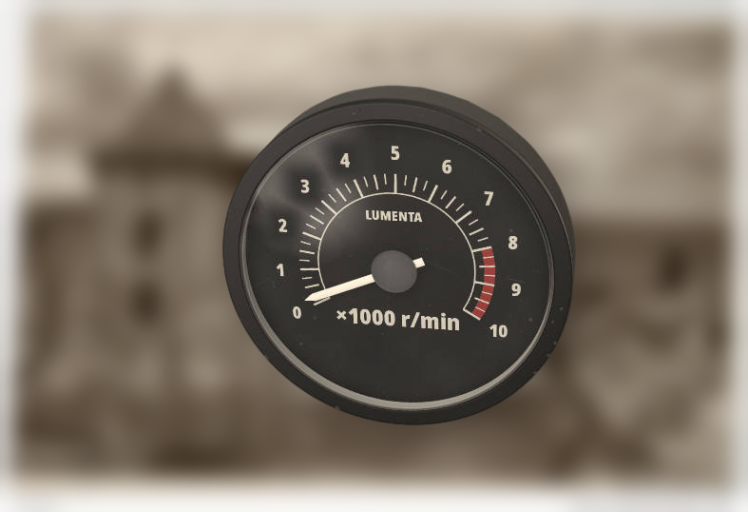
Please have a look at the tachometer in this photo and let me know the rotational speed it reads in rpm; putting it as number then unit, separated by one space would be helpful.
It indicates 250 rpm
